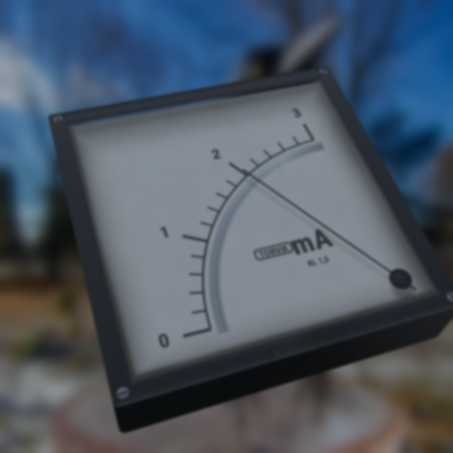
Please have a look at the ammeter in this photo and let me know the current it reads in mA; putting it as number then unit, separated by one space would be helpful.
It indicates 2 mA
